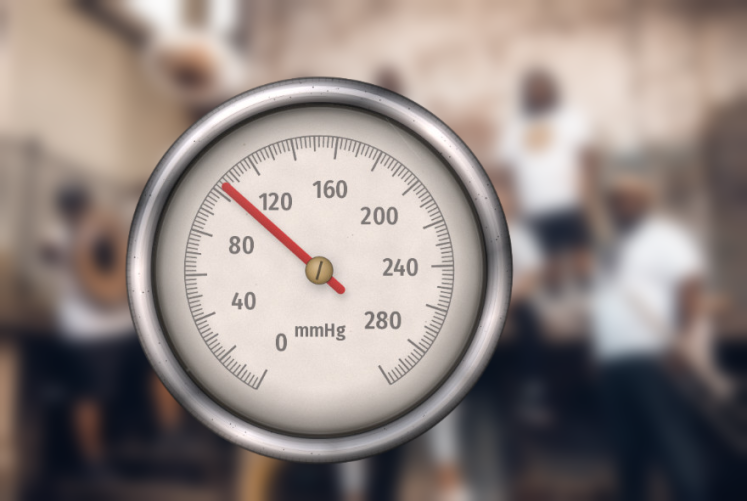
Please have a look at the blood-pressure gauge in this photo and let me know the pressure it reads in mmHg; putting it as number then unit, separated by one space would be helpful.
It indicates 104 mmHg
